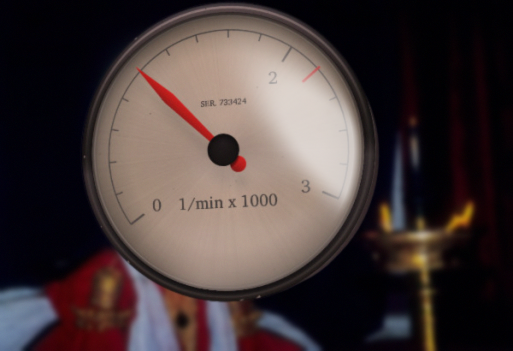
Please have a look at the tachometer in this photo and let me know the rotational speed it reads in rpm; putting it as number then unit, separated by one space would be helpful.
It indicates 1000 rpm
